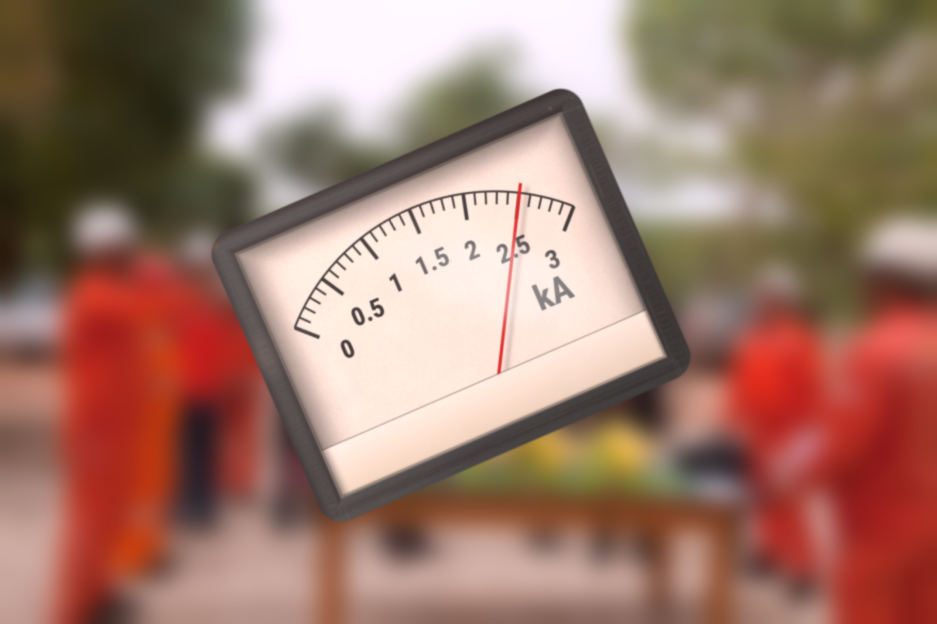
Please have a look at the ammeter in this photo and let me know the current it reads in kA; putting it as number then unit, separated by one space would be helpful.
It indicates 2.5 kA
